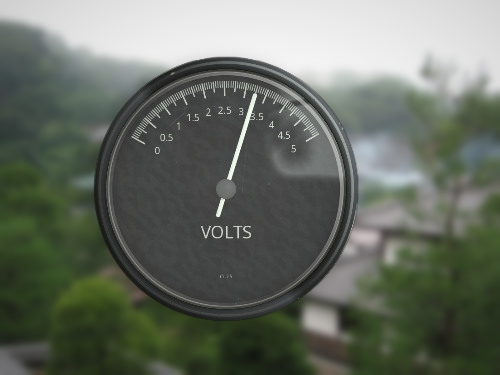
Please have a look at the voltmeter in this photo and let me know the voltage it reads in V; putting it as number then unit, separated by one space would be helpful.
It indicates 3.25 V
